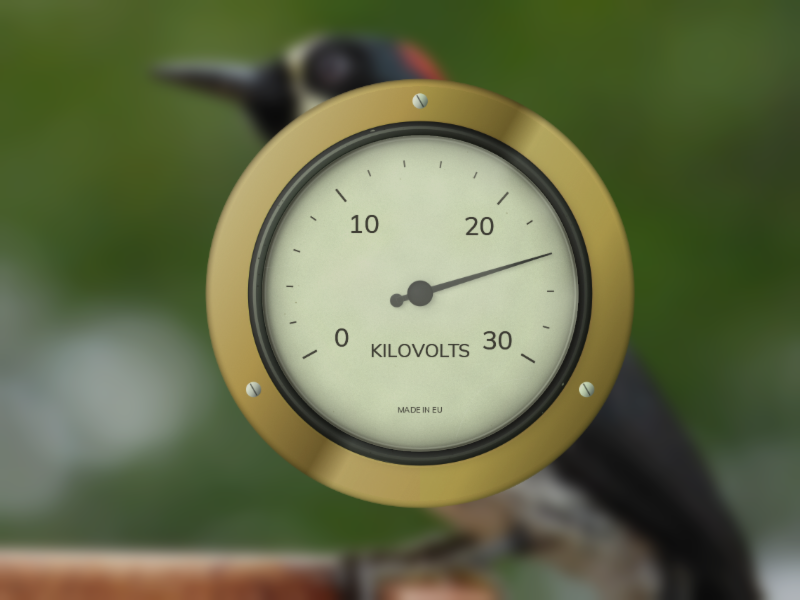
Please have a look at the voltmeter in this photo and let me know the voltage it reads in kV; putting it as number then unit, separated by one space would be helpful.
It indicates 24 kV
